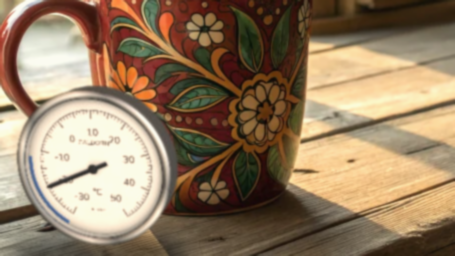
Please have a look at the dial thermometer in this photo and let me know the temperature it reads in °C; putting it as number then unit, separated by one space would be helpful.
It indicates -20 °C
